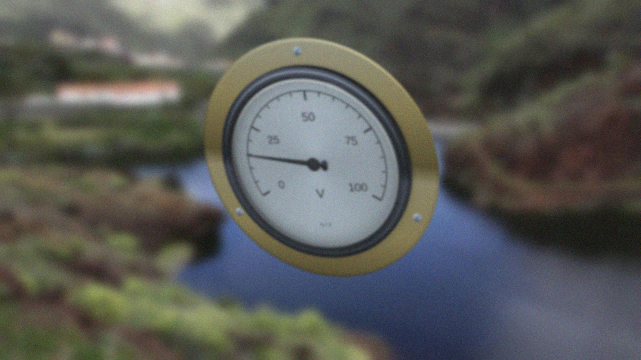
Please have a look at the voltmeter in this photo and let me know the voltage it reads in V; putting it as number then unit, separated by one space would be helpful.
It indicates 15 V
